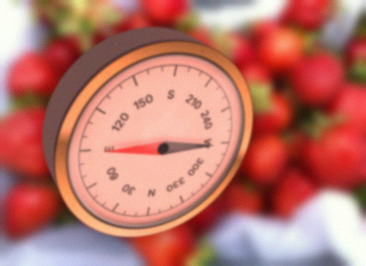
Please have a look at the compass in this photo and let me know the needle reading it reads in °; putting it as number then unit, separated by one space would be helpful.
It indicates 90 °
